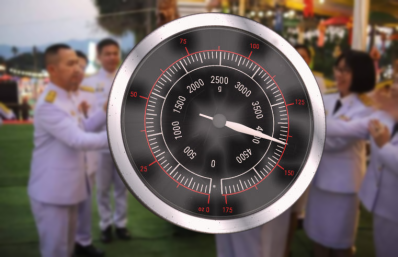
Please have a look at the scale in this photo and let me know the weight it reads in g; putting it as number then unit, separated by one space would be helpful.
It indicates 4000 g
